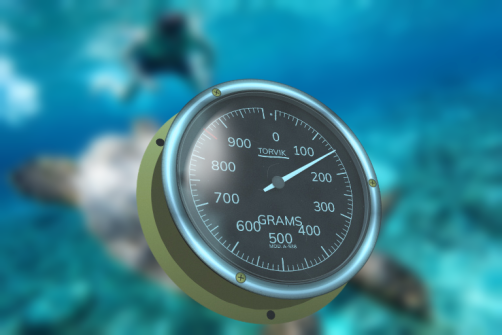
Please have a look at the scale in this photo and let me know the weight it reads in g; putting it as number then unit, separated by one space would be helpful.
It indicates 150 g
